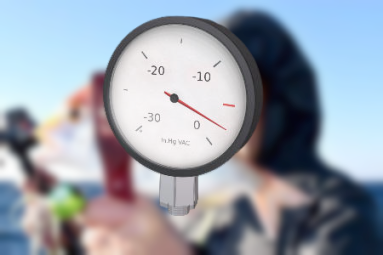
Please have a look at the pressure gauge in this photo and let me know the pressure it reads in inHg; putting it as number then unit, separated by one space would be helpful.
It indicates -2.5 inHg
